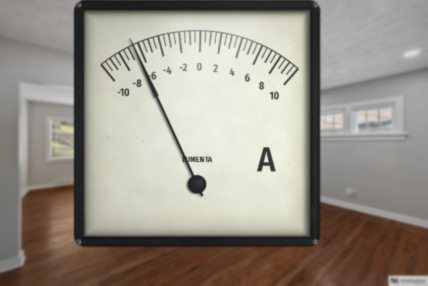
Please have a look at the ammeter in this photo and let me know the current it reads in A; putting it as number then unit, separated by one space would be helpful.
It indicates -6.5 A
